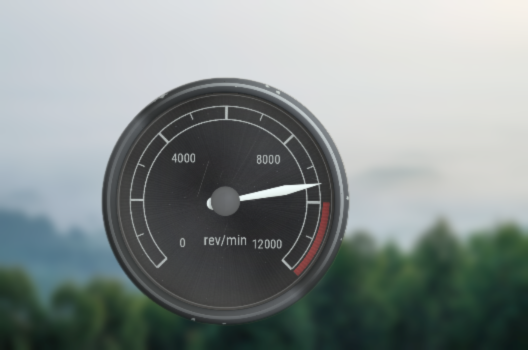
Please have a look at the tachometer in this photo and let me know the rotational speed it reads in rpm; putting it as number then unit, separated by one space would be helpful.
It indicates 9500 rpm
